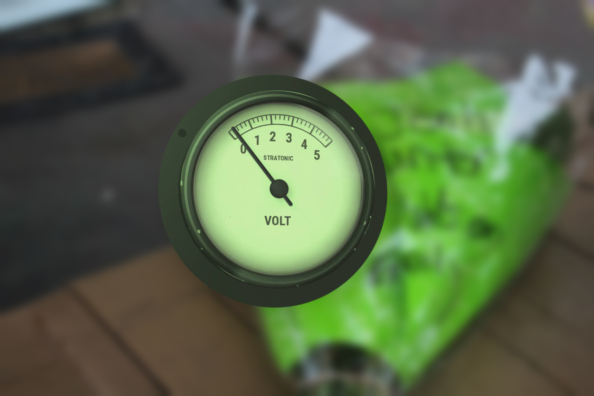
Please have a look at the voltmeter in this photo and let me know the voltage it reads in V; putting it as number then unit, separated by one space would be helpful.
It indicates 0.2 V
